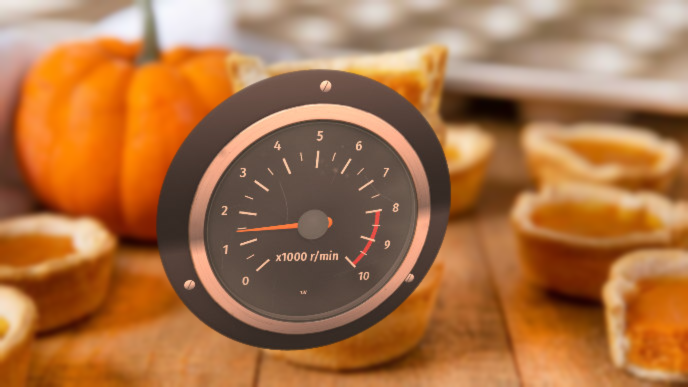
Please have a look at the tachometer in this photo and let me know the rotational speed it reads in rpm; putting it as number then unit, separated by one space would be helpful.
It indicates 1500 rpm
